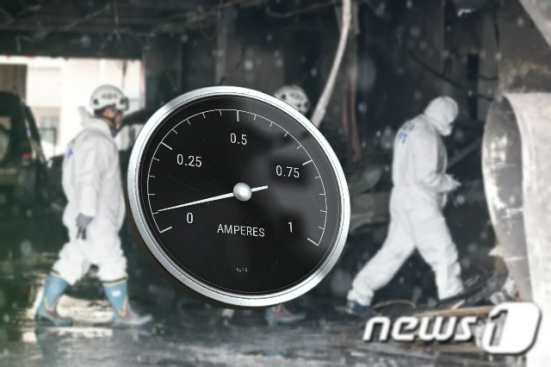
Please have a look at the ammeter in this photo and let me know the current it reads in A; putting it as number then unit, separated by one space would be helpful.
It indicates 0.05 A
